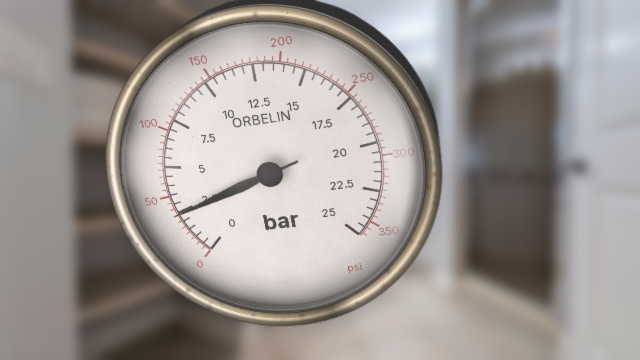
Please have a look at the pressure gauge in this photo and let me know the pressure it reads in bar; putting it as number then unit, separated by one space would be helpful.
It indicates 2.5 bar
